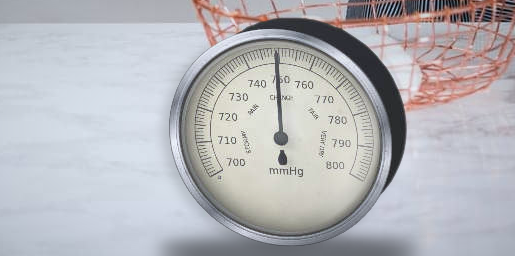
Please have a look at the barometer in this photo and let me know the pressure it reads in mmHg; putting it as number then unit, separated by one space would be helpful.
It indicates 750 mmHg
